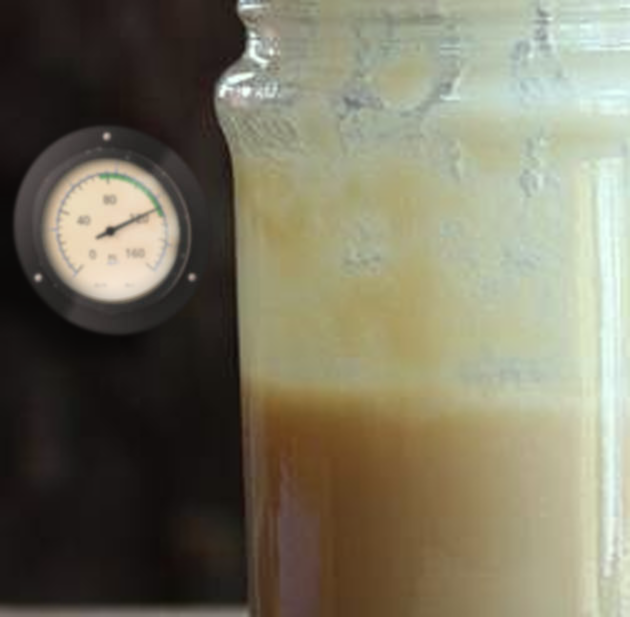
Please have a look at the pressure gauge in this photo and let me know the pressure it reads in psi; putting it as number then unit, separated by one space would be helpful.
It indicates 120 psi
